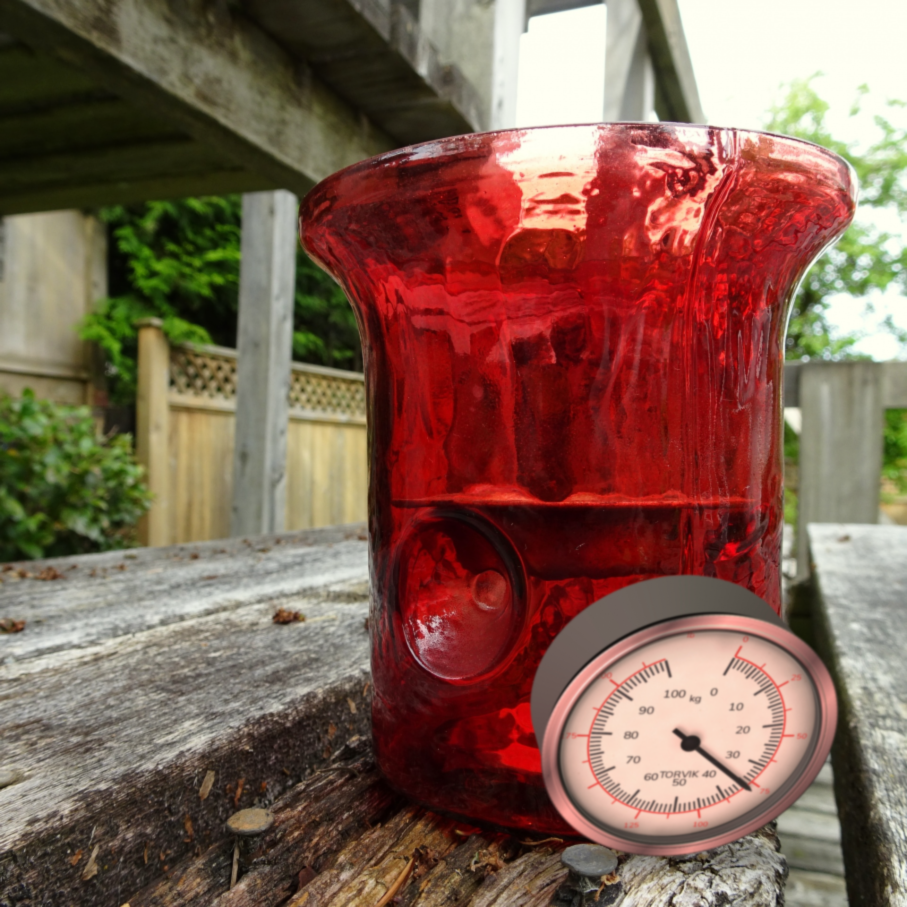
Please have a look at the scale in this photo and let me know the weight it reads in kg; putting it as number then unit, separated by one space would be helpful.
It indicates 35 kg
